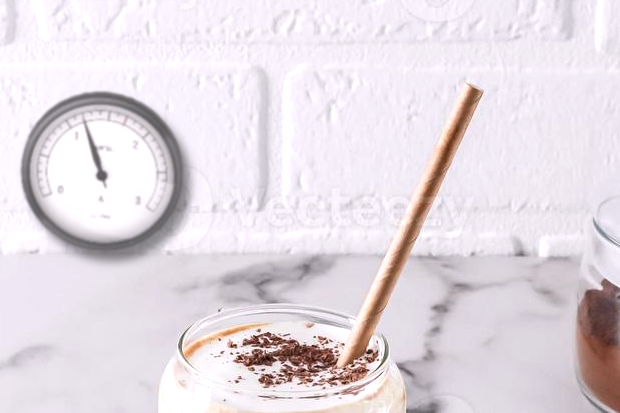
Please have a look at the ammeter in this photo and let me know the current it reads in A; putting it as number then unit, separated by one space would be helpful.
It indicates 1.2 A
